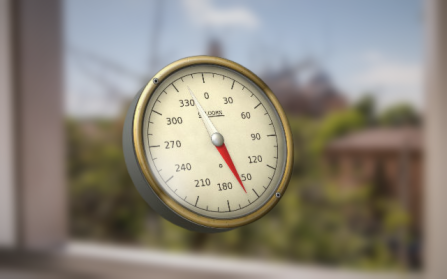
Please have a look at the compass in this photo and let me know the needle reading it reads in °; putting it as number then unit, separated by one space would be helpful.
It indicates 160 °
